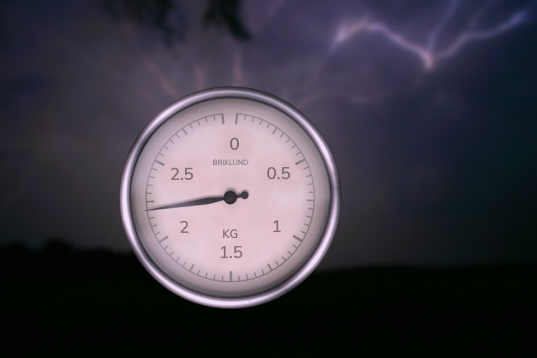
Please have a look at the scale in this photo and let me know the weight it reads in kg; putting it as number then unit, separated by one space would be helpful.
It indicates 2.2 kg
